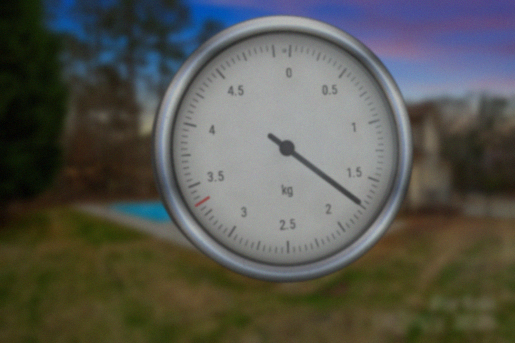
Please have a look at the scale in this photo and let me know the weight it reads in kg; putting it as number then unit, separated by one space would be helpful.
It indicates 1.75 kg
